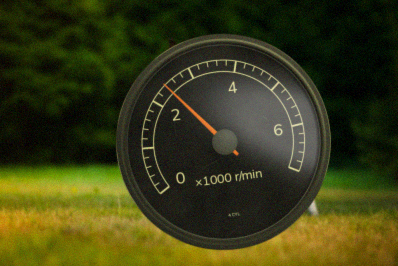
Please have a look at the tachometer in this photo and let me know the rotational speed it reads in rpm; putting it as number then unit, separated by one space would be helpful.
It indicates 2400 rpm
